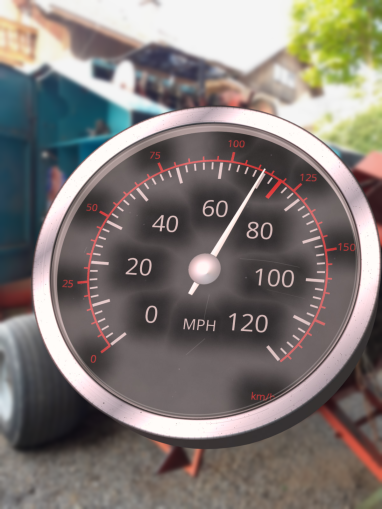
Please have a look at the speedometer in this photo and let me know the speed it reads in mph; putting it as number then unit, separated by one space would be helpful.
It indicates 70 mph
